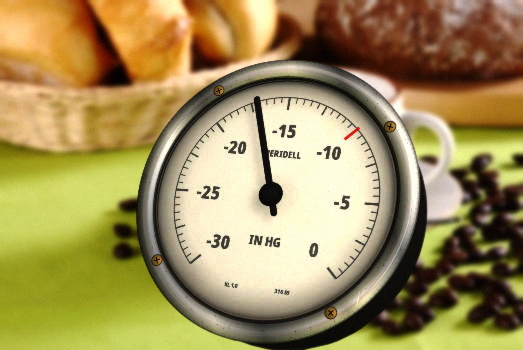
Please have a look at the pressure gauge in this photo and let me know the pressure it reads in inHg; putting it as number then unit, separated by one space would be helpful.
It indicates -17 inHg
